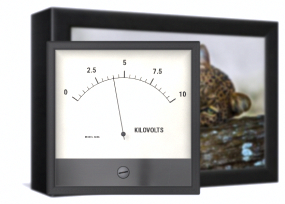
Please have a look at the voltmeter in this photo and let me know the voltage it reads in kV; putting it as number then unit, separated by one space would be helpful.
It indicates 4 kV
